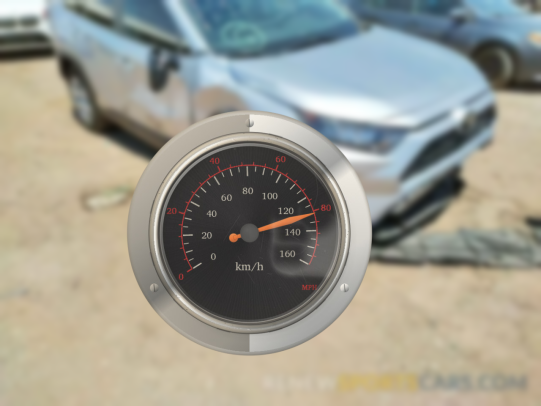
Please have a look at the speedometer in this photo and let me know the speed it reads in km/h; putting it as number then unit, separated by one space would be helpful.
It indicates 130 km/h
